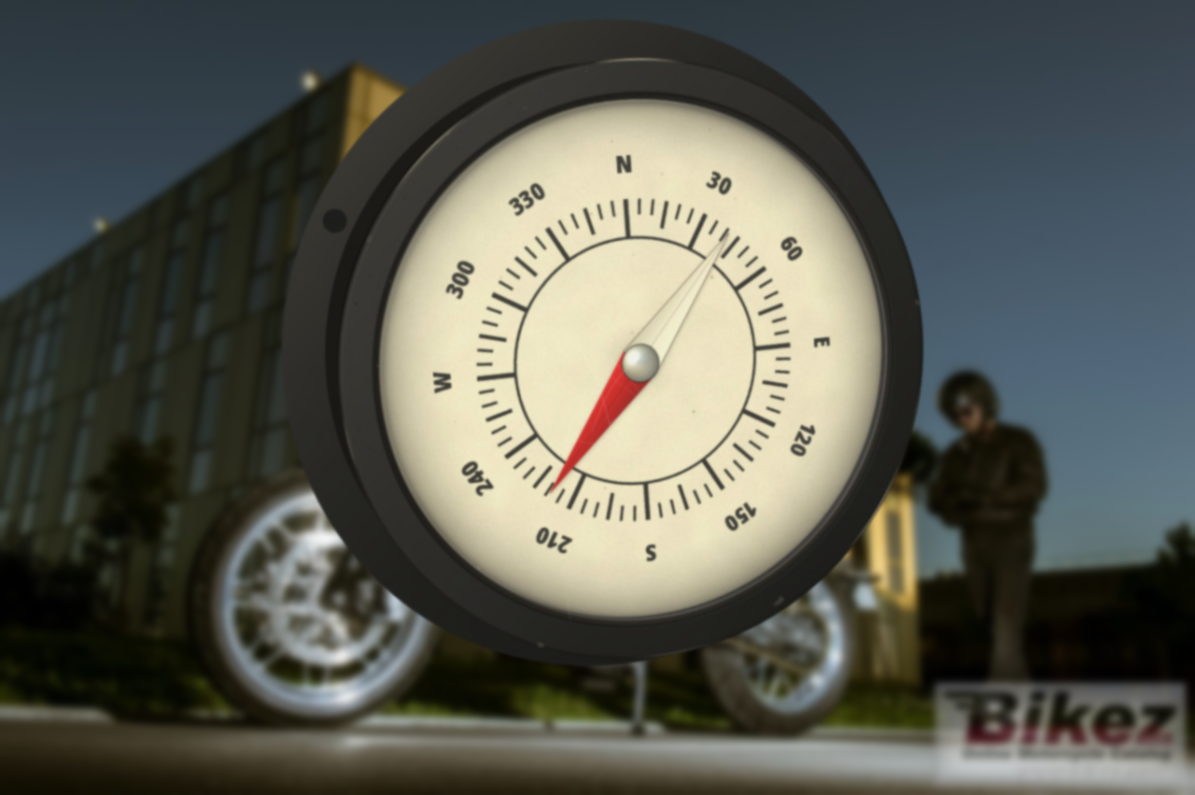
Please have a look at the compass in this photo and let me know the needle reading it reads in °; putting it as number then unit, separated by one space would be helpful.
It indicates 220 °
